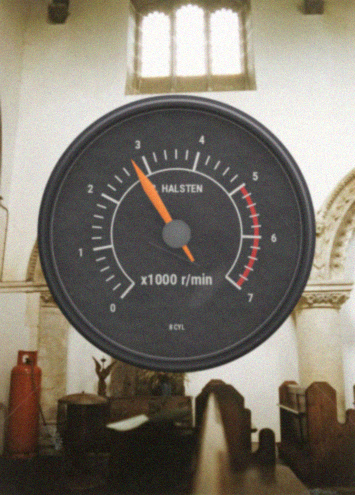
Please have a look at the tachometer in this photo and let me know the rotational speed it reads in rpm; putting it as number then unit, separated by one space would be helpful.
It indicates 2800 rpm
